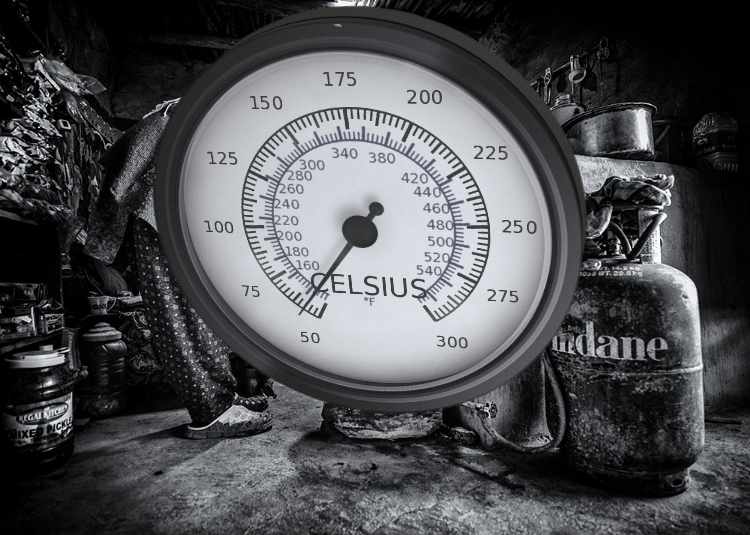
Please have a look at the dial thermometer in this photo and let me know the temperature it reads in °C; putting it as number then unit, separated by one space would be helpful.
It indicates 57.5 °C
